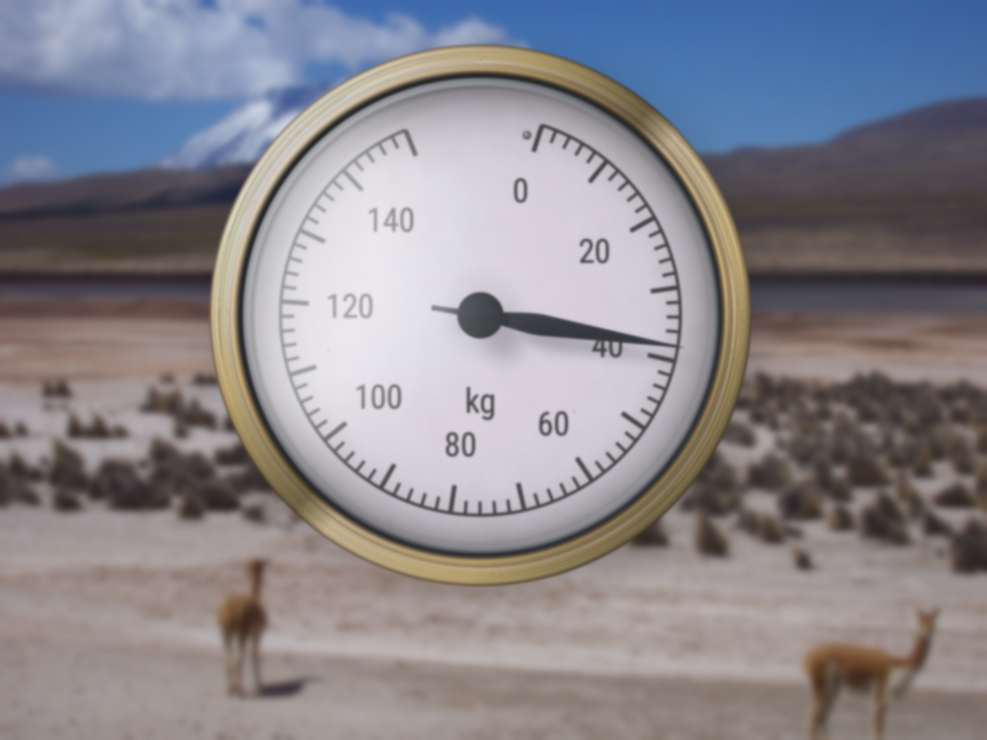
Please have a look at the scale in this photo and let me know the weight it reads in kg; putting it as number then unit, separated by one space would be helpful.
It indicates 38 kg
